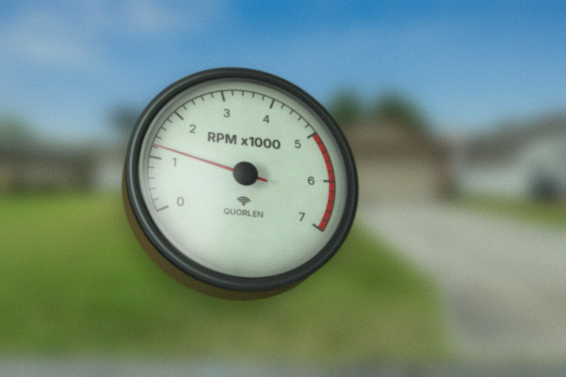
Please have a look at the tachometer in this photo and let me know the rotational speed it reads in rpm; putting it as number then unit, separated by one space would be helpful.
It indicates 1200 rpm
